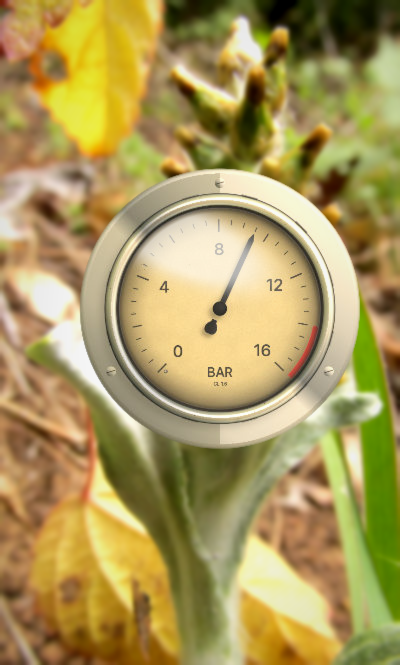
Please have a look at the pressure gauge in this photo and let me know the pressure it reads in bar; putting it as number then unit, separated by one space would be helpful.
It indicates 9.5 bar
